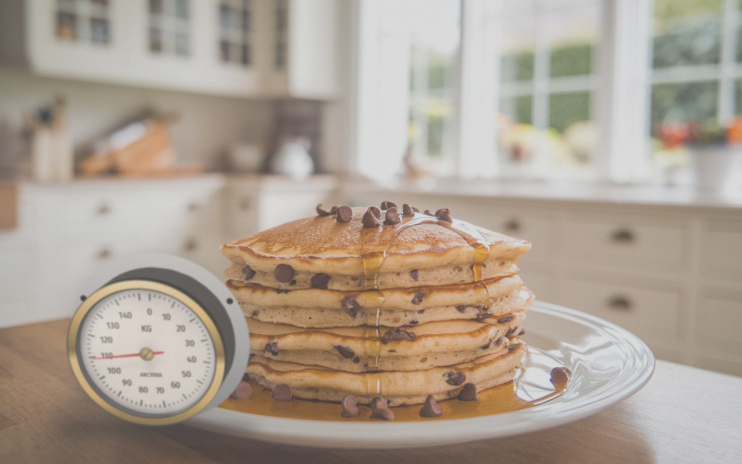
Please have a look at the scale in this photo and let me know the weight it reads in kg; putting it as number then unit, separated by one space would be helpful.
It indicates 110 kg
